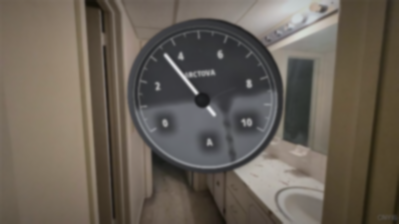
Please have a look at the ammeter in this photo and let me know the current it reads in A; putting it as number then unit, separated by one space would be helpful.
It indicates 3.5 A
